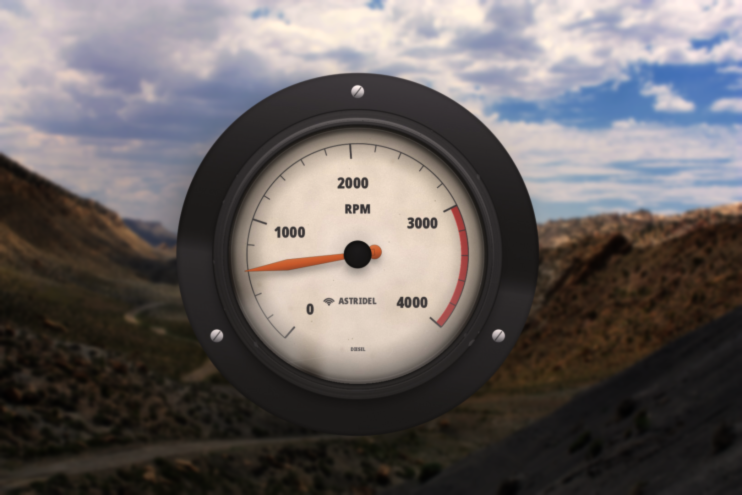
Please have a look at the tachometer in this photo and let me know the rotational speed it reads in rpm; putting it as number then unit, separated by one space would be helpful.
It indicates 600 rpm
